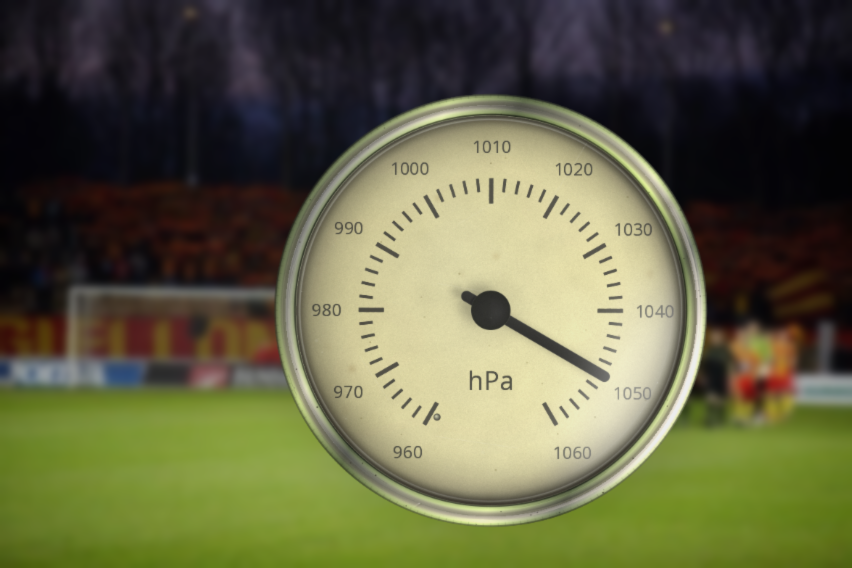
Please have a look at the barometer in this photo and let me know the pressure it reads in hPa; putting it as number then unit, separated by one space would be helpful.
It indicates 1050 hPa
